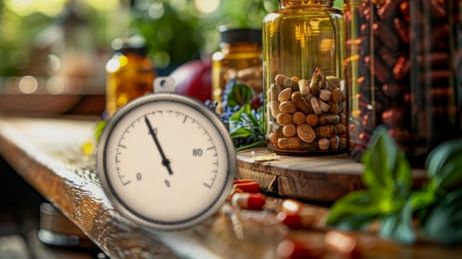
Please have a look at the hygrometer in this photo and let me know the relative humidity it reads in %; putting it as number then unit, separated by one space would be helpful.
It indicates 40 %
